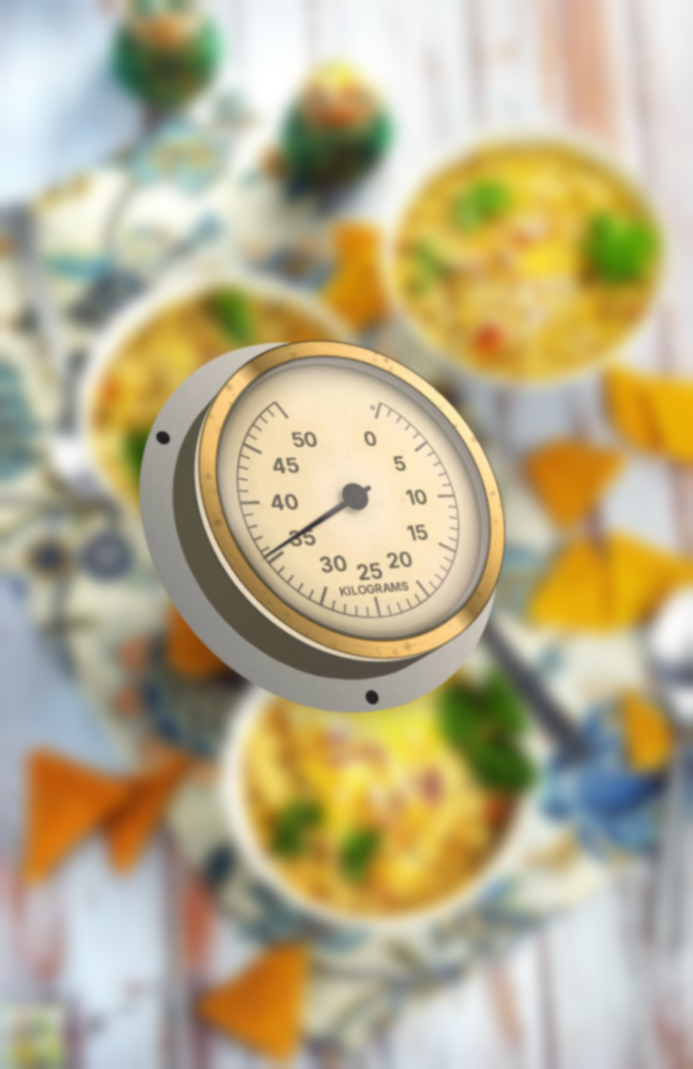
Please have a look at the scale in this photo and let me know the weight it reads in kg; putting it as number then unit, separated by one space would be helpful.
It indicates 35.5 kg
